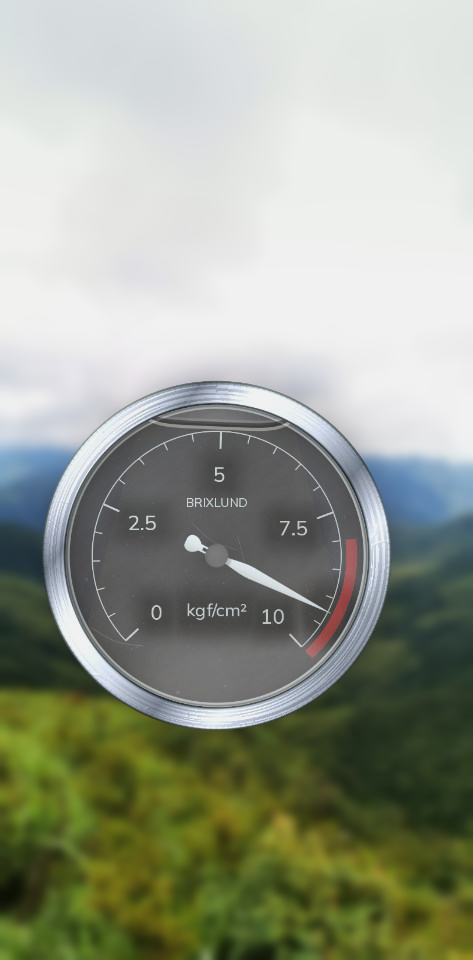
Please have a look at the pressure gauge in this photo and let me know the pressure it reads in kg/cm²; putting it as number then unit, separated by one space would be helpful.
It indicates 9.25 kg/cm²
